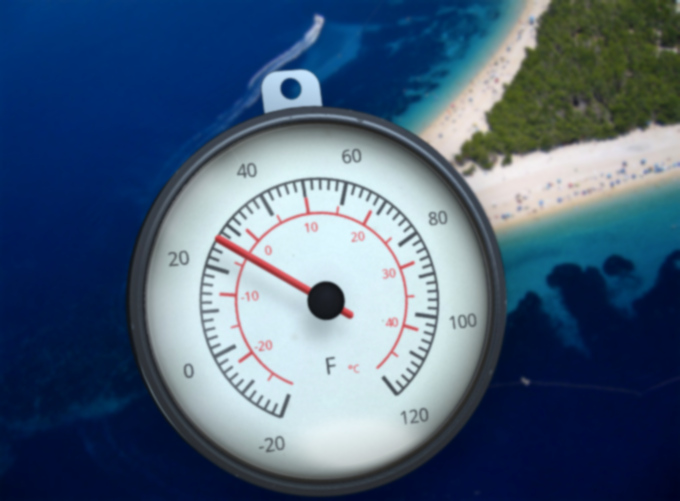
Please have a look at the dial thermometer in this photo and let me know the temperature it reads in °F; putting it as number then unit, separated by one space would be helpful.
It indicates 26 °F
